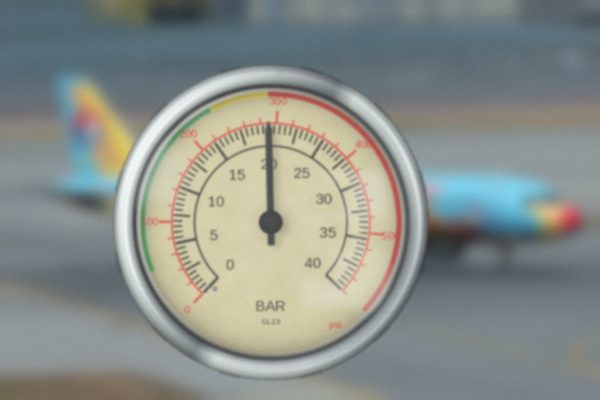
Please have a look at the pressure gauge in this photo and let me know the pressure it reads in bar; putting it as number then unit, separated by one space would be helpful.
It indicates 20 bar
